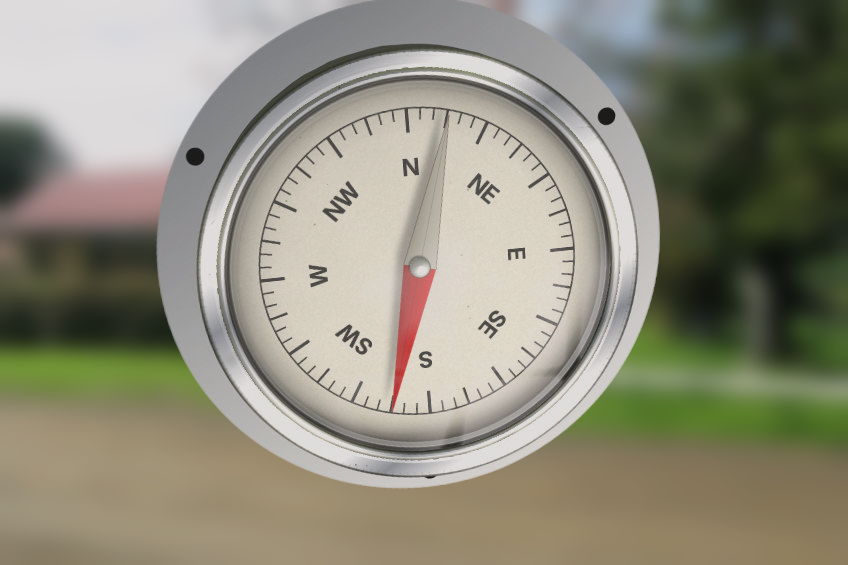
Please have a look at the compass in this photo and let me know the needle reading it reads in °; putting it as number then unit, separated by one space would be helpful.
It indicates 195 °
